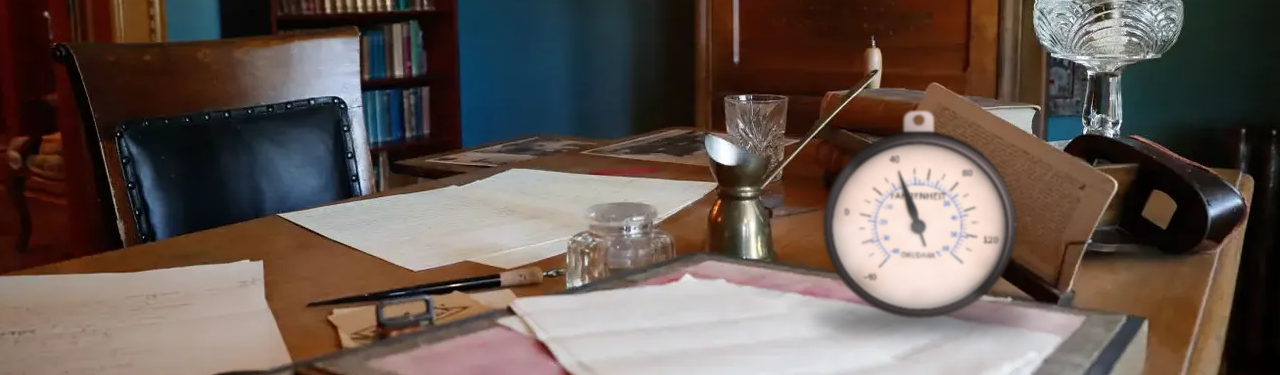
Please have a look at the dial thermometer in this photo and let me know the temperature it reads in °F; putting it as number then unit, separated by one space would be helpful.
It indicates 40 °F
